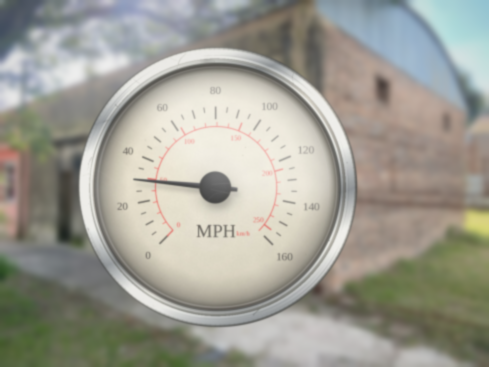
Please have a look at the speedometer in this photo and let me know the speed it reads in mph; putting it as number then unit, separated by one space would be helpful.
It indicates 30 mph
